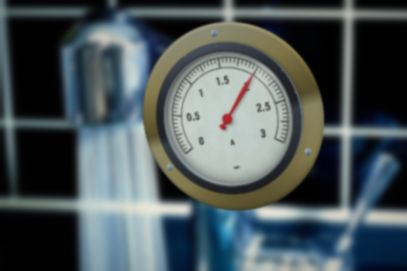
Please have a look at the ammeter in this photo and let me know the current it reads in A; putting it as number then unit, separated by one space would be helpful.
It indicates 2 A
